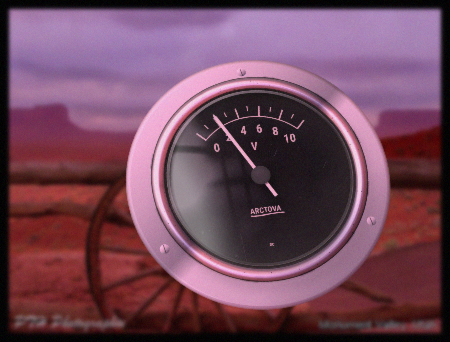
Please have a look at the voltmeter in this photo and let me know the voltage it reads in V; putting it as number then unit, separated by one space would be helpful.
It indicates 2 V
